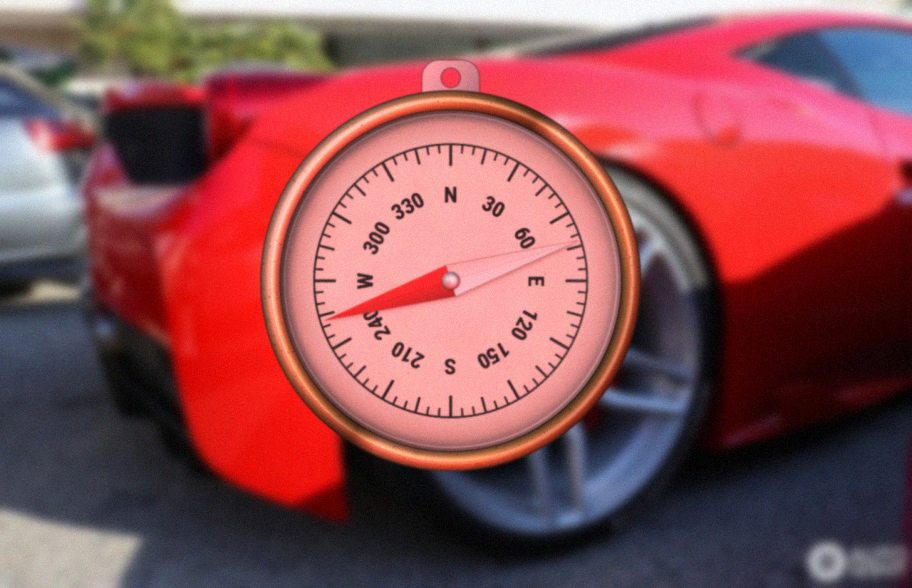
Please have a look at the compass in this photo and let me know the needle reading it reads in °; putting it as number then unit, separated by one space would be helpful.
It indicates 252.5 °
